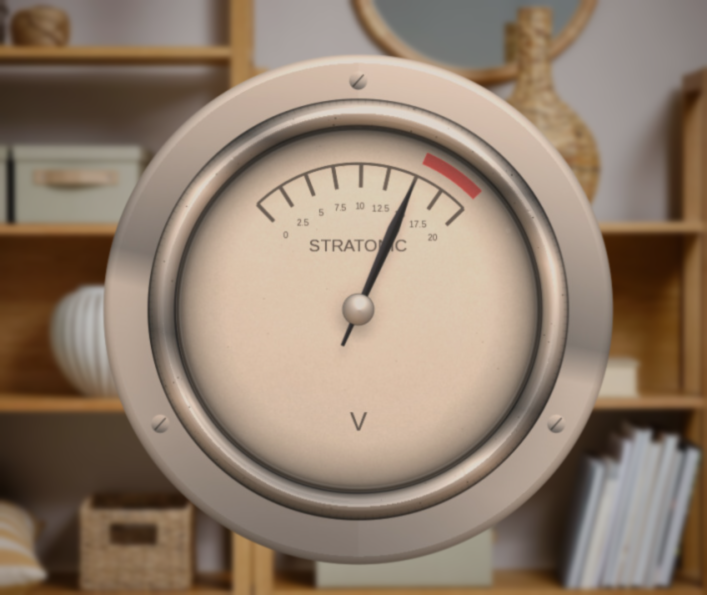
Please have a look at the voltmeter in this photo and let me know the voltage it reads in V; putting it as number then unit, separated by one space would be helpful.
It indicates 15 V
